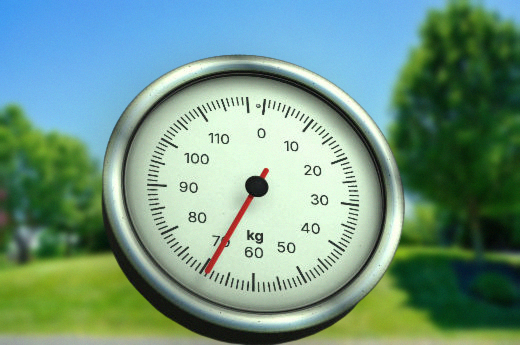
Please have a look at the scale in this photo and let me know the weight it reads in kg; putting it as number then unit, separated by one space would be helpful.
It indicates 69 kg
